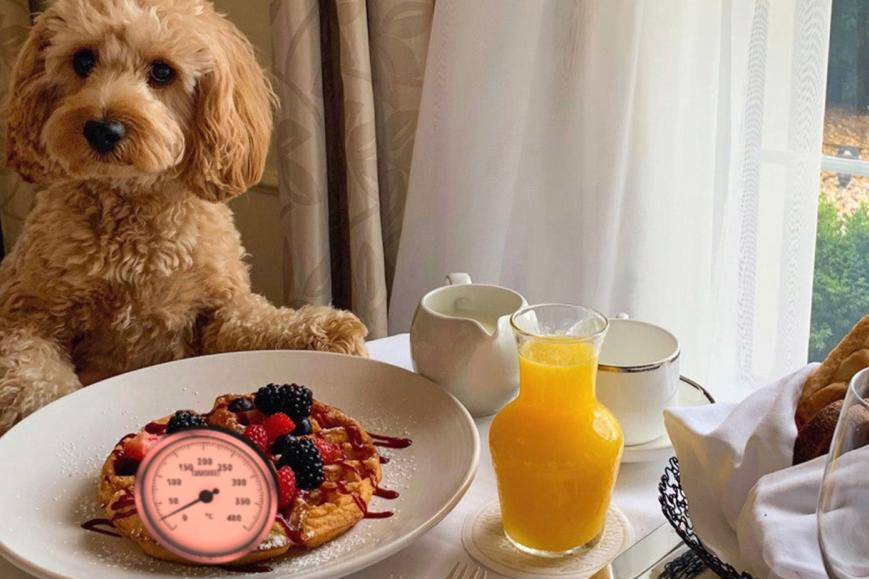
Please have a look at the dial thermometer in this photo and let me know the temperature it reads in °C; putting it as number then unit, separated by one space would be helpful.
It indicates 25 °C
